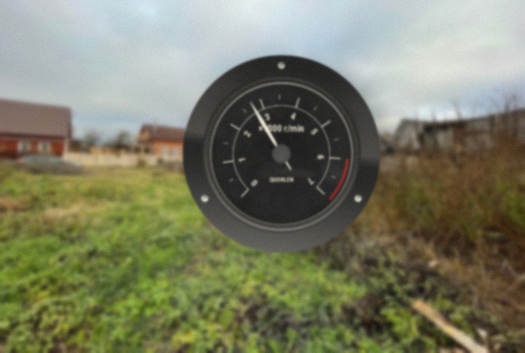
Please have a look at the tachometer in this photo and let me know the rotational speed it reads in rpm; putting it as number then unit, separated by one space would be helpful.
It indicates 2750 rpm
